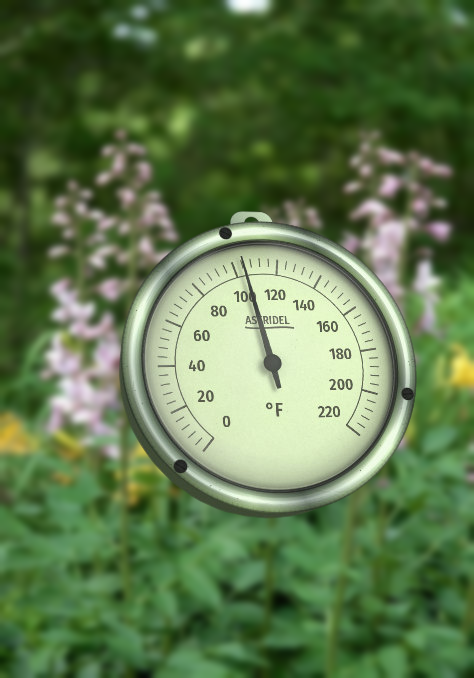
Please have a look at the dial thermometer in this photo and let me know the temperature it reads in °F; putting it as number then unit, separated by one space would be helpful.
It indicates 104 °F
